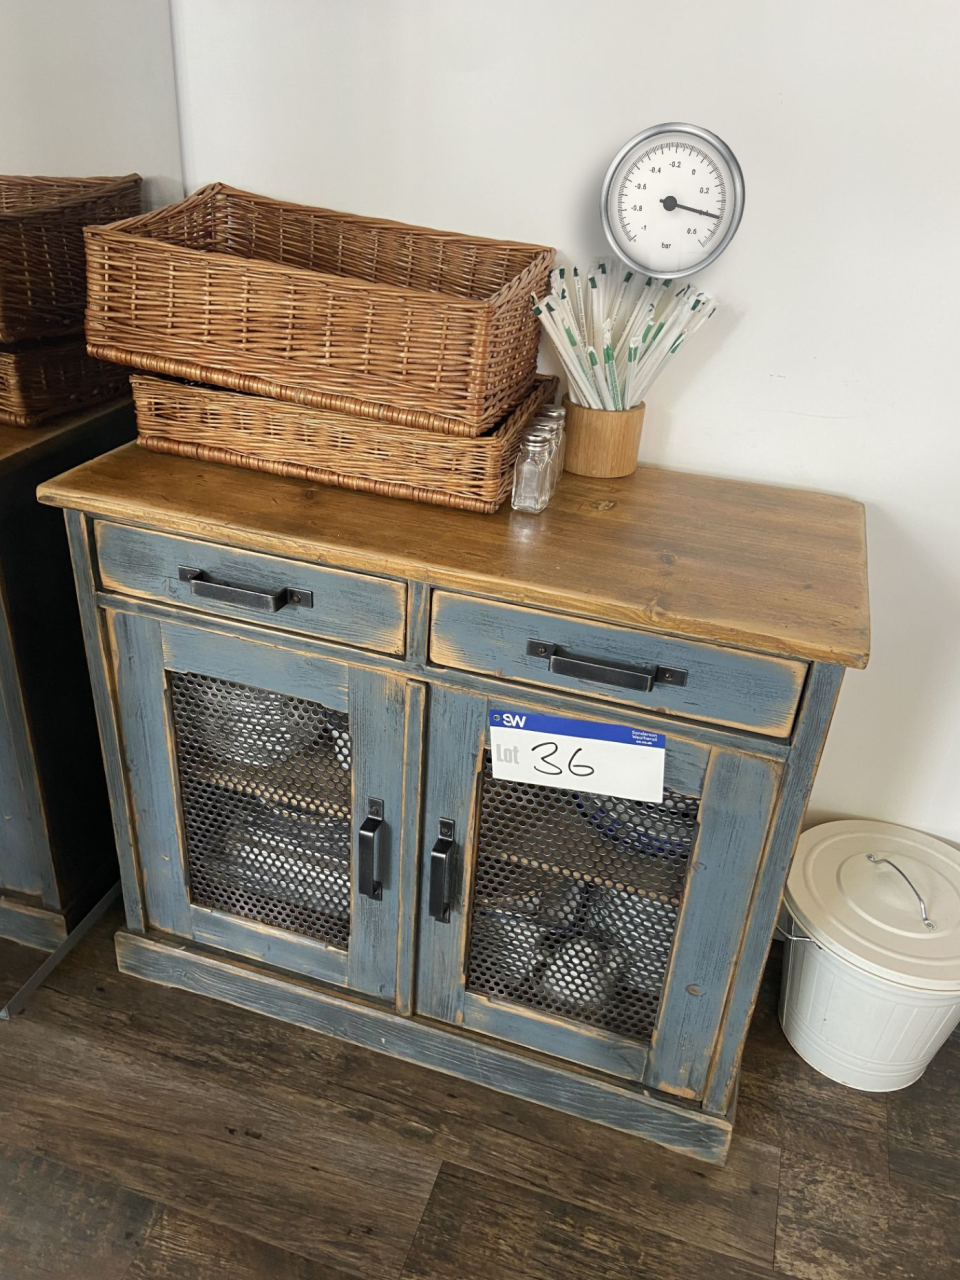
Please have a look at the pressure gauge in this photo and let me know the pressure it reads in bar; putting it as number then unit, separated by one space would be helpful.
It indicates 0.4 bar
